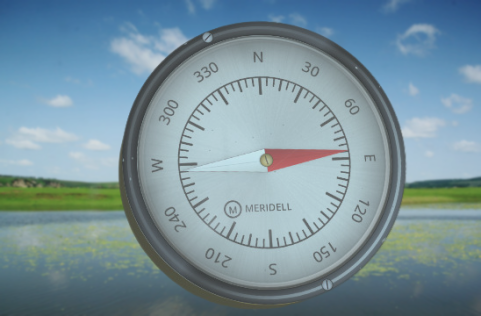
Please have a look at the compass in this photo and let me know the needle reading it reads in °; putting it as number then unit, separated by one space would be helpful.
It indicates 85 °
